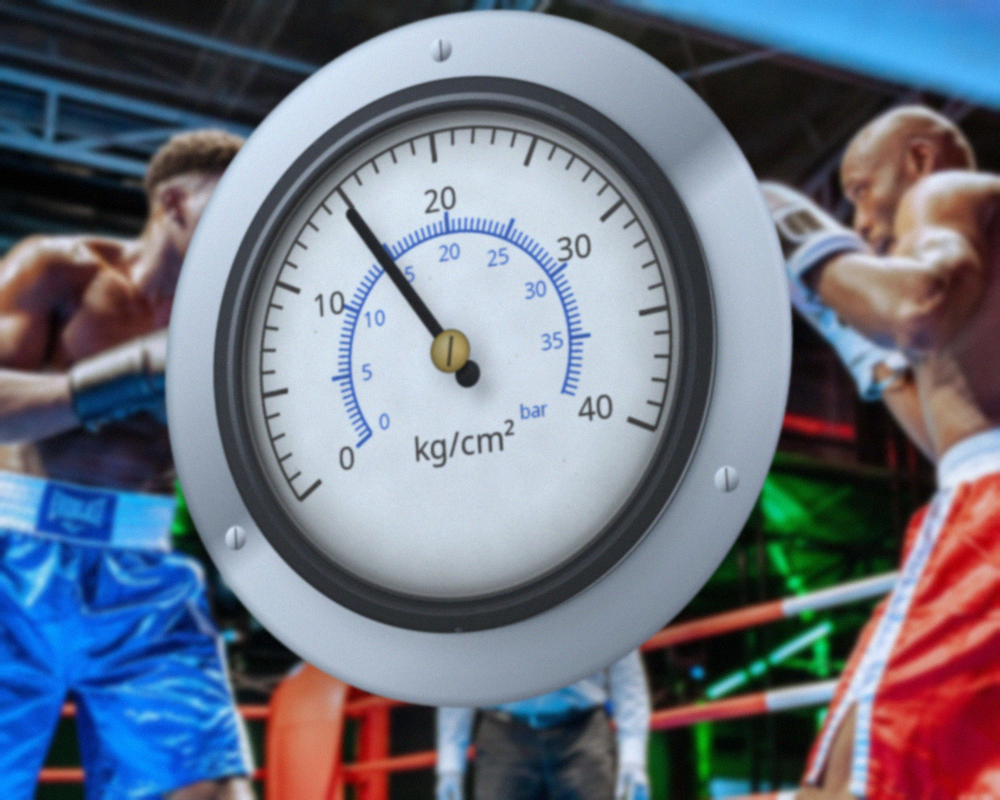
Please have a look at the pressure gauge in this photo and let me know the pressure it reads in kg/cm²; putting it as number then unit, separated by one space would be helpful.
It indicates 15 kg/cm²
